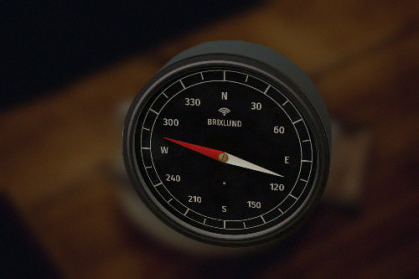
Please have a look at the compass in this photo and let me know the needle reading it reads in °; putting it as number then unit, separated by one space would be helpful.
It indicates 285 °
